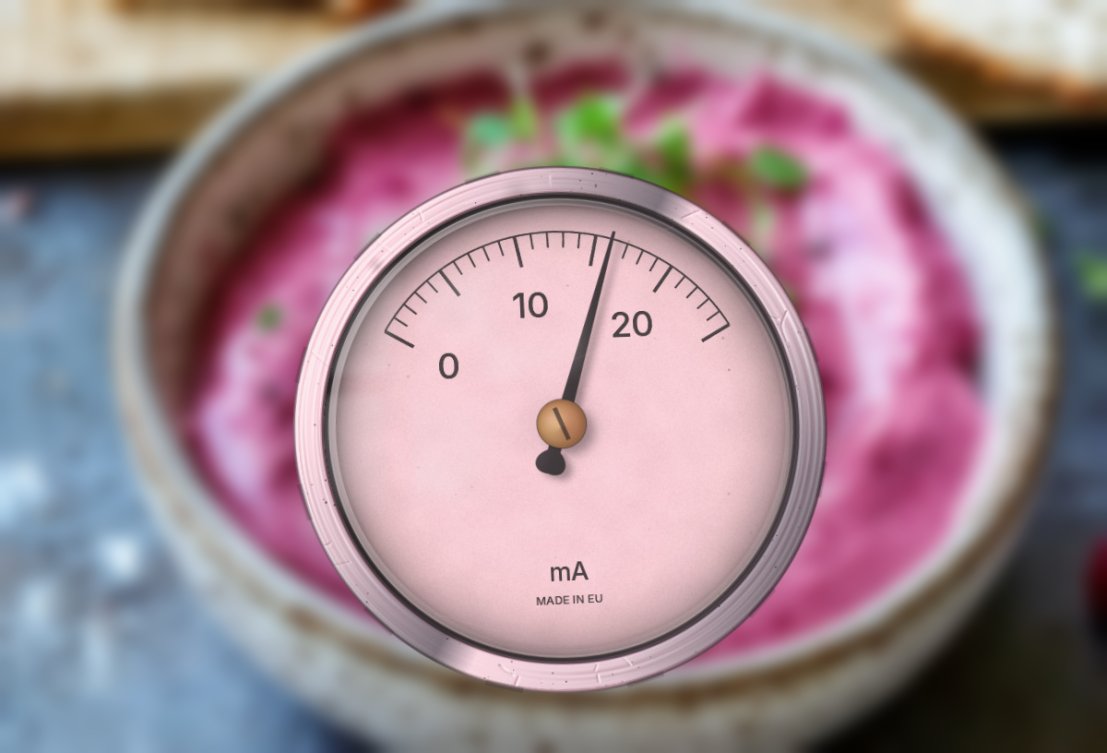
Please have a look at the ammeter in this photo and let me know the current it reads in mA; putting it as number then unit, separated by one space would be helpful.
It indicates 16 mA
